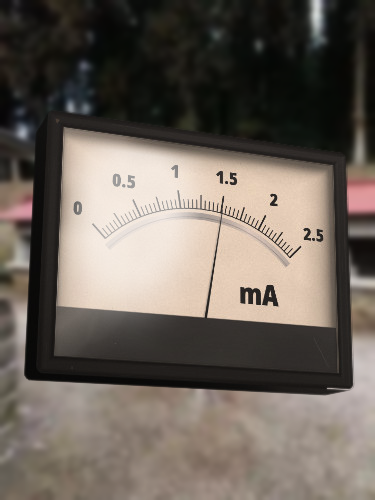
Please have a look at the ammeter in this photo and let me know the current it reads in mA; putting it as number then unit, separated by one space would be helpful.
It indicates 1.5 mA
